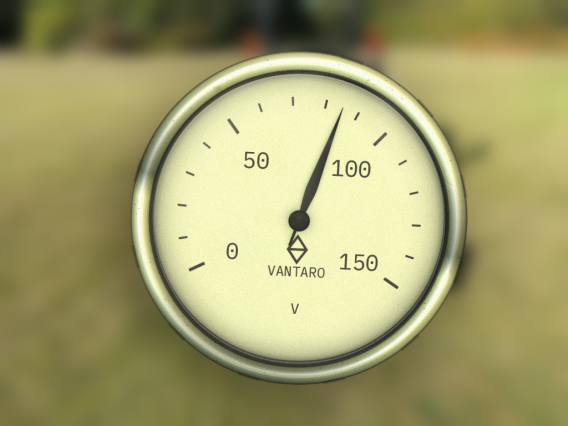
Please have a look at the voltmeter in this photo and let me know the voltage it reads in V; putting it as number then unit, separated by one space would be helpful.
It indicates 85 V
